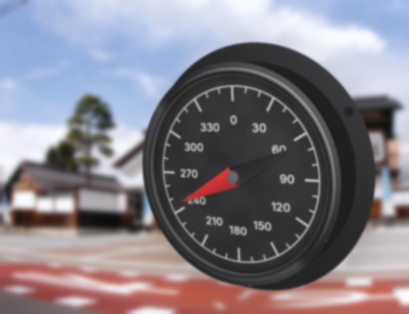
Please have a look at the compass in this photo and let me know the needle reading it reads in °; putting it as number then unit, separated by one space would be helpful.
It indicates 245 °
